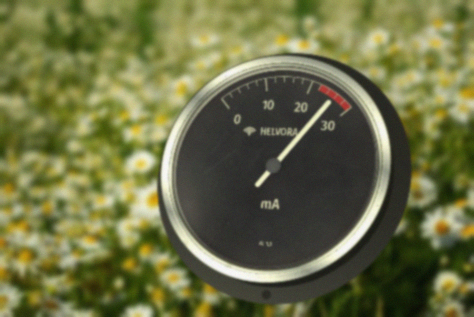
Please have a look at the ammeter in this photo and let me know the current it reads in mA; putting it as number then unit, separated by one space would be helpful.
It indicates 26 mA
